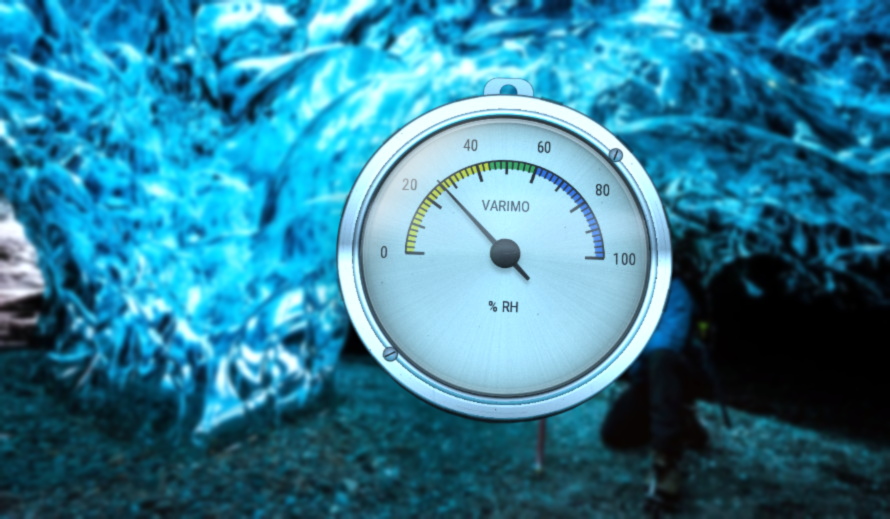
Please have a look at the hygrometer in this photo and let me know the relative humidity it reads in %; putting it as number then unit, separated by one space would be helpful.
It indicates 26 %
